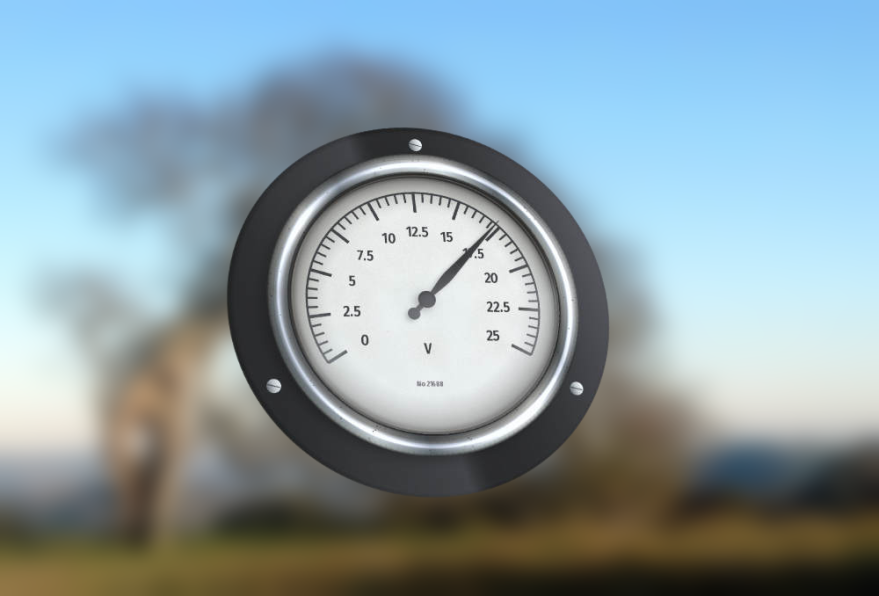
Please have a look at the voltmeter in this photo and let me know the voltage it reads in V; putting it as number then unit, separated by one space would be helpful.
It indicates 17.25 V
